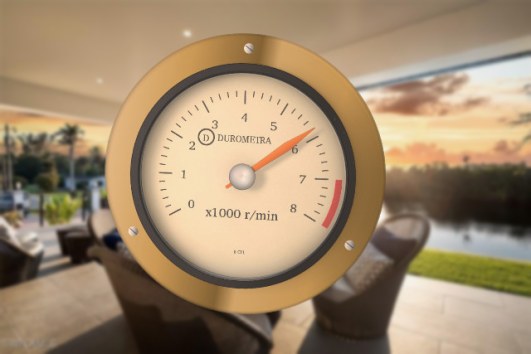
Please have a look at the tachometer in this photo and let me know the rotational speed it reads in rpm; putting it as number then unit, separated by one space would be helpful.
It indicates 5800 rpm
